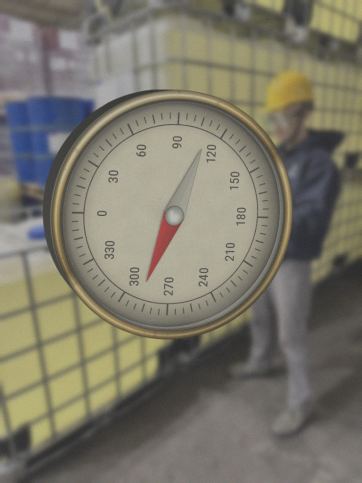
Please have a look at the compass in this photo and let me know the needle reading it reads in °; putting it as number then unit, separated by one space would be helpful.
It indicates 290 °
